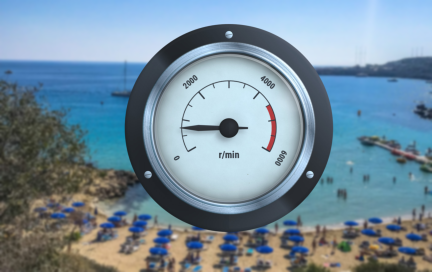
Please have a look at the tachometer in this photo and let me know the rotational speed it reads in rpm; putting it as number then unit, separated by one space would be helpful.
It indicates 750 rpm
